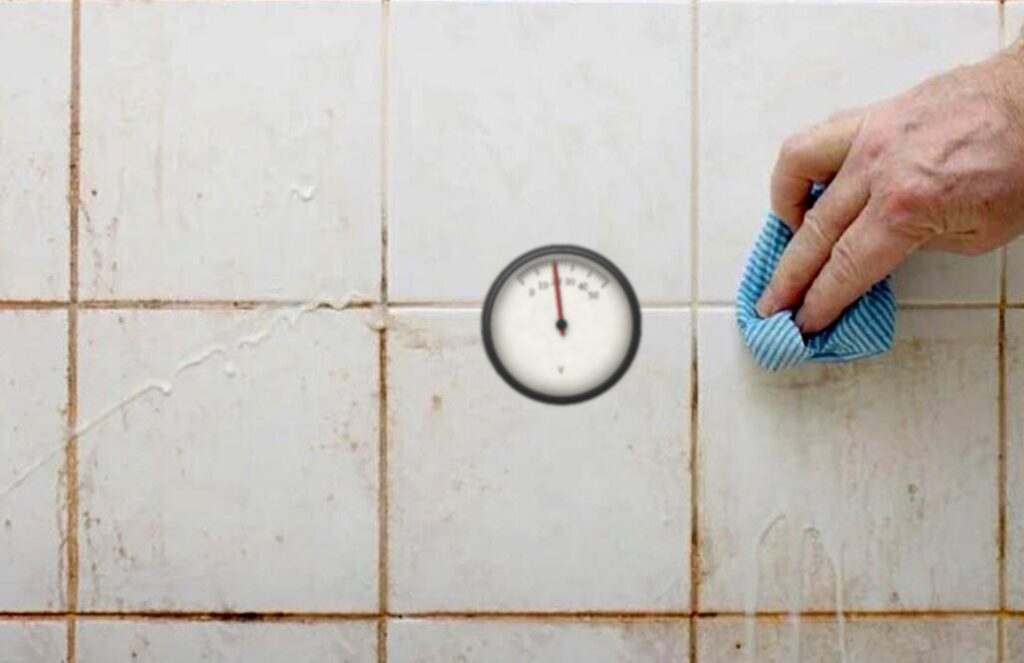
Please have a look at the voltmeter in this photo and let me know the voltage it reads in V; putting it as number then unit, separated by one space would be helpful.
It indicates 20 V
